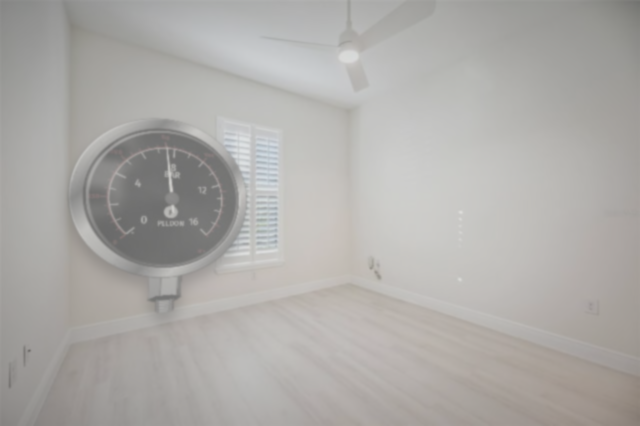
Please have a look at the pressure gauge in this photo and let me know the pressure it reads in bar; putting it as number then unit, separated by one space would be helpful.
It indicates 7.5 bar
